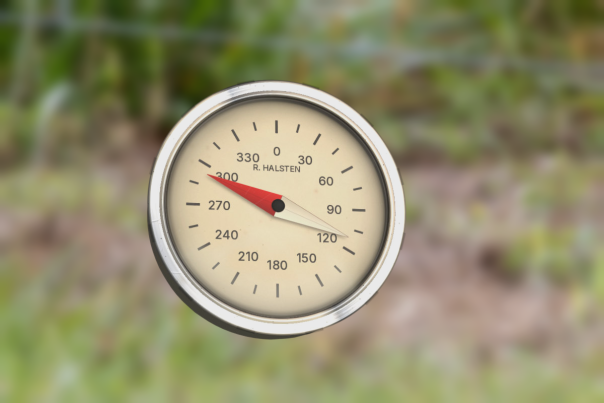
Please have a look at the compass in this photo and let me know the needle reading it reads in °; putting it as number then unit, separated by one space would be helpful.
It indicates 292.5 °
